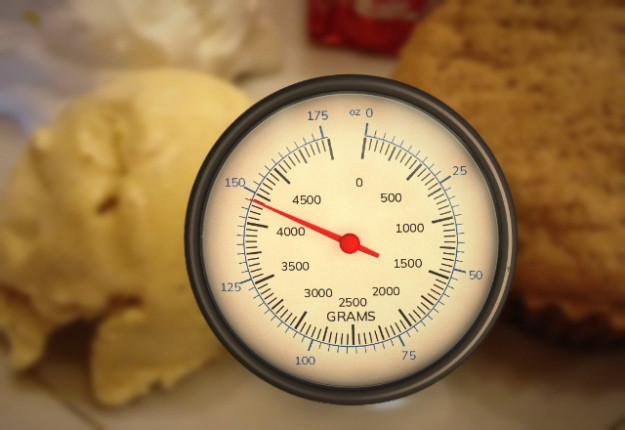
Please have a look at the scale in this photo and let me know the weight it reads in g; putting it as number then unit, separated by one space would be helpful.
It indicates 4200 g
